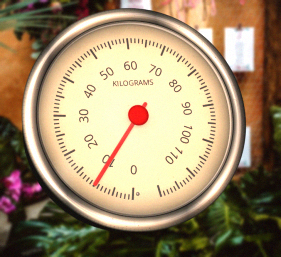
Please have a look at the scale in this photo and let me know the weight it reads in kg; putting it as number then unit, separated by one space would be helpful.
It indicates 10 kg
